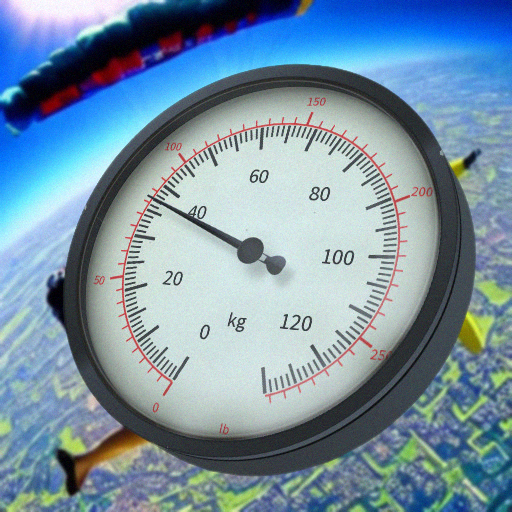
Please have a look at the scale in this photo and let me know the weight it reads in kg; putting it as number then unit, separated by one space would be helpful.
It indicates 37 kg
